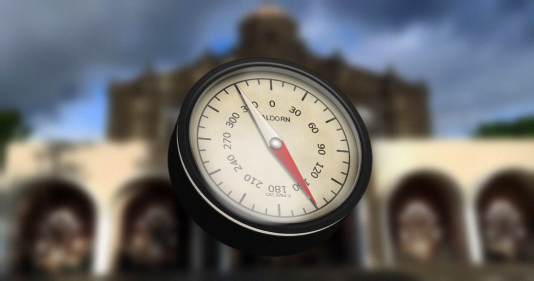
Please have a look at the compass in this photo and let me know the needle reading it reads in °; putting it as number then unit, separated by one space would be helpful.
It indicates 150 °
